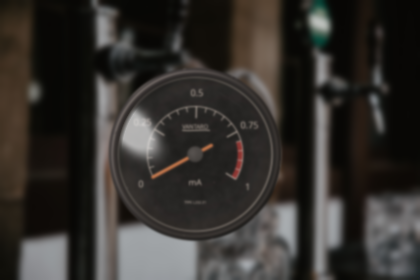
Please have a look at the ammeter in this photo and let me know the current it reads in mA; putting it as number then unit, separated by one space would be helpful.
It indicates 0 mA
